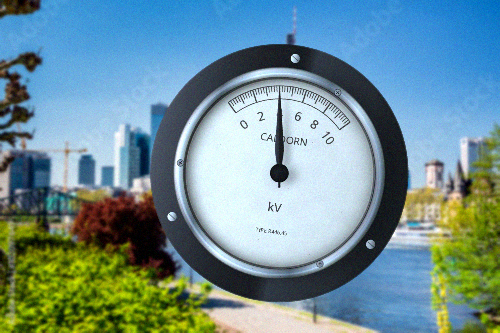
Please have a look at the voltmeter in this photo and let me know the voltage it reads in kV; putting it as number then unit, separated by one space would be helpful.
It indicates 4 kV
